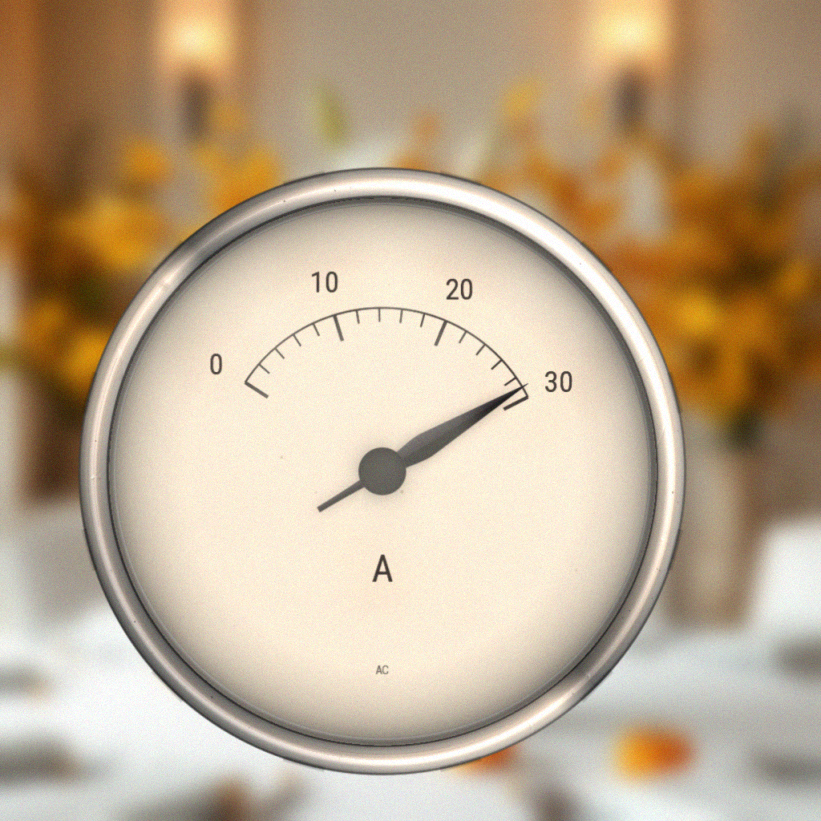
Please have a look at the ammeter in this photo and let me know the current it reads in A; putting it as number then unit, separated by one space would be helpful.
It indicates 29 A
